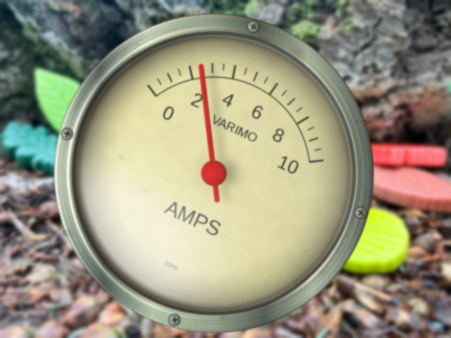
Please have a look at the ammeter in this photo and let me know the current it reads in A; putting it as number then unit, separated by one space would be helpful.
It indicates 2.5 A
